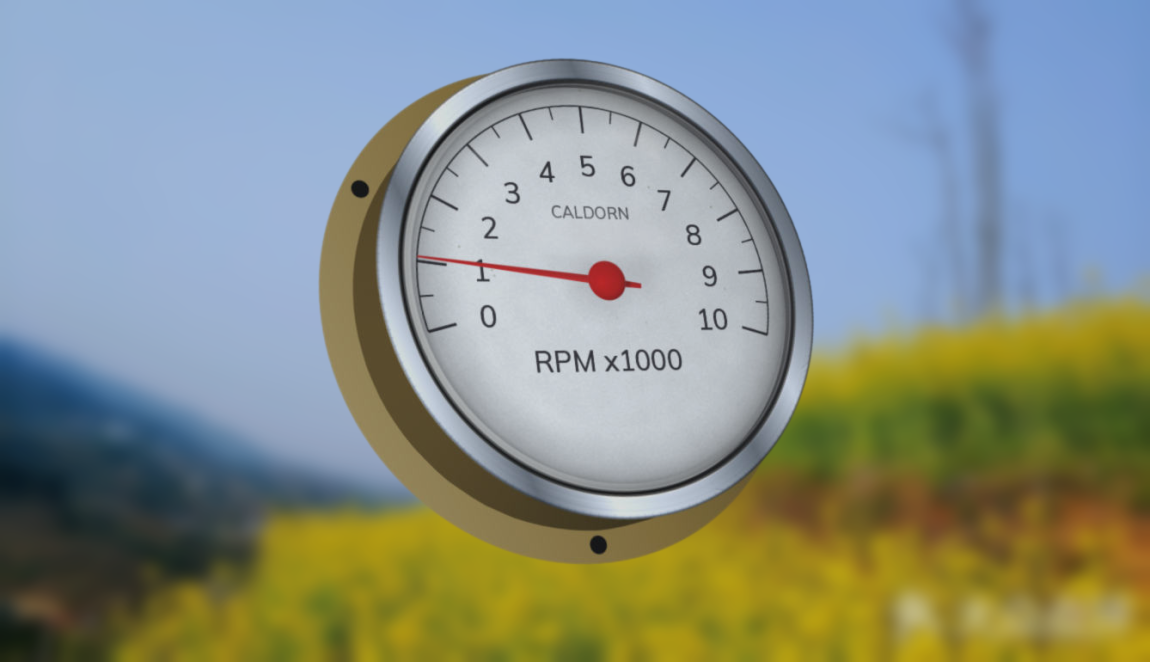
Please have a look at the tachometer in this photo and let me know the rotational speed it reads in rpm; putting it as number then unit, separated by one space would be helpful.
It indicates 1000 rpm
